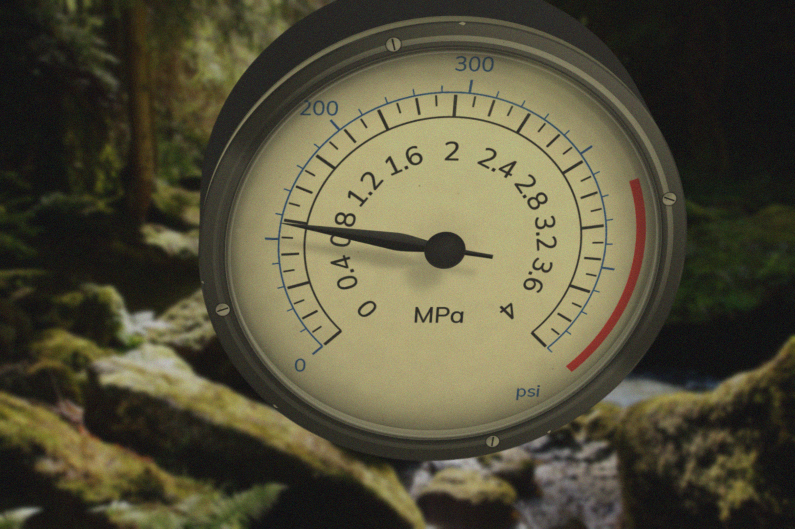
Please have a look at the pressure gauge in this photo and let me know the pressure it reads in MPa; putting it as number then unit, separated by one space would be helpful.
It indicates 0.8 MPa
